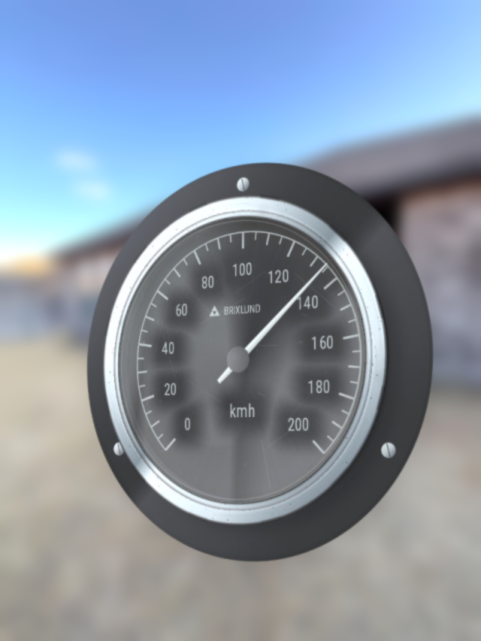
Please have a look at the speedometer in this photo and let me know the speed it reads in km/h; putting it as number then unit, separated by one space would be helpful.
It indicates 135 km/h
